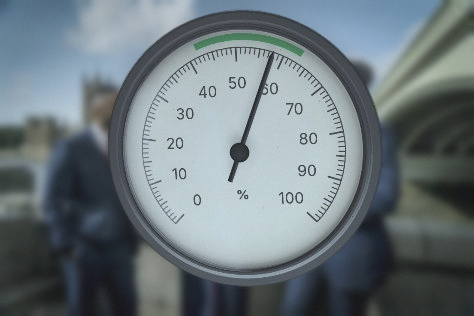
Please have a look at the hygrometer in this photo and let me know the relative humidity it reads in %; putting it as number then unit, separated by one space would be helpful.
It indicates 58 %
